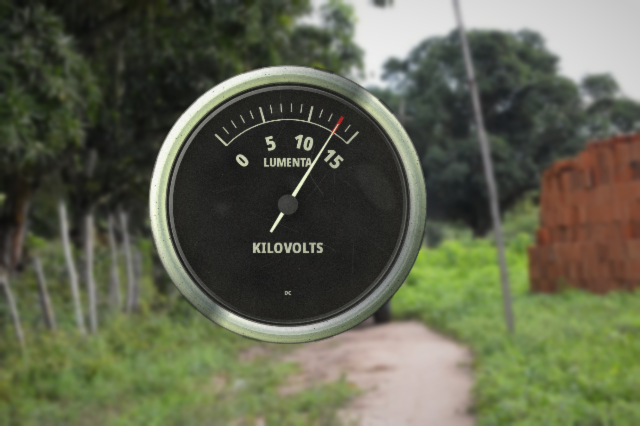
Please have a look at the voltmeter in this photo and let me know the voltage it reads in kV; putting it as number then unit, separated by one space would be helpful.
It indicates 13 kV
